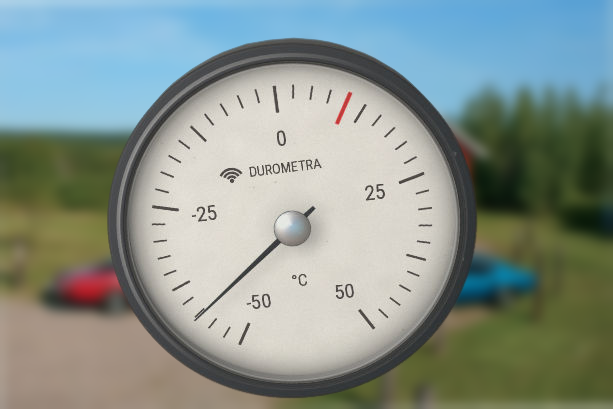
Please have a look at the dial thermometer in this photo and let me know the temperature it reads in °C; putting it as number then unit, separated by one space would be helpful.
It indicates -42.5 °C
